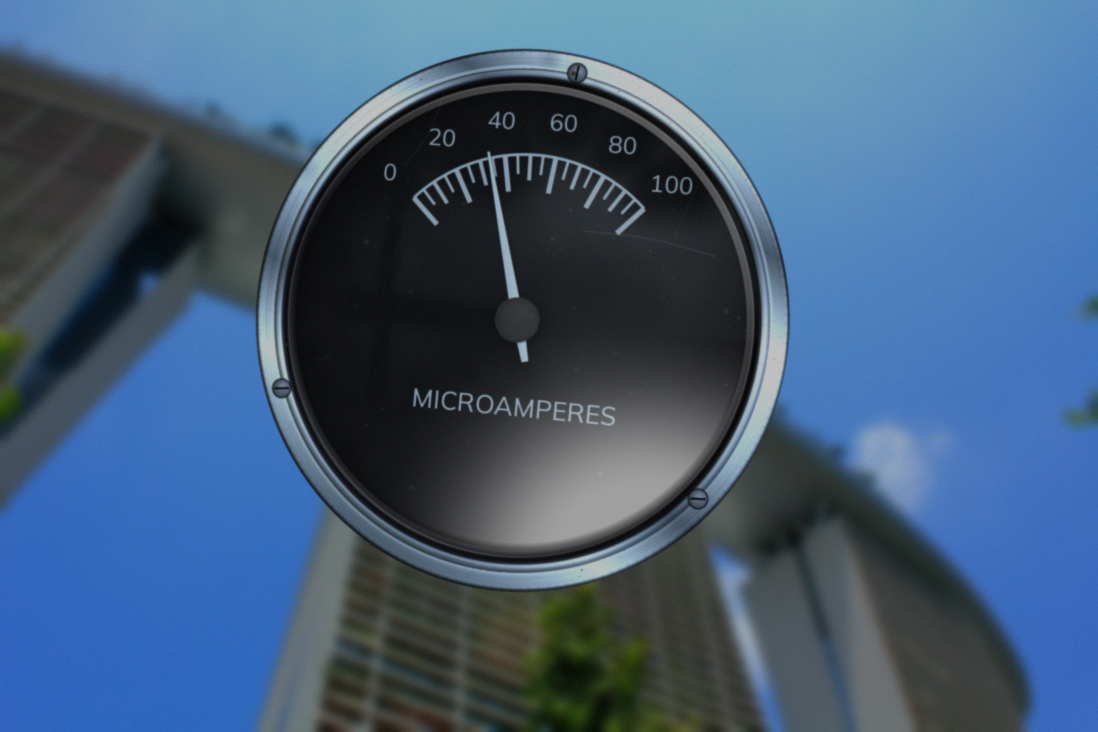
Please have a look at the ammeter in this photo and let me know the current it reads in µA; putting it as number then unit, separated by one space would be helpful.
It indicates 35 µA
